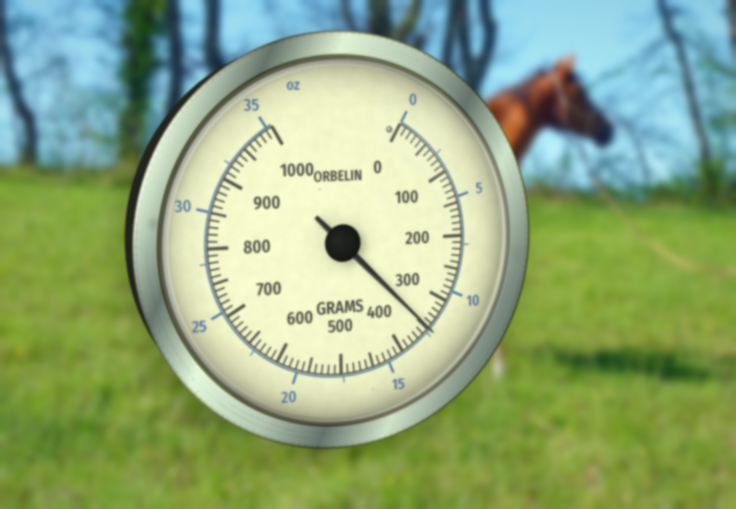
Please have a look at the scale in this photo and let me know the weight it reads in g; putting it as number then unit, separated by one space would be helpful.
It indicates 350 g
